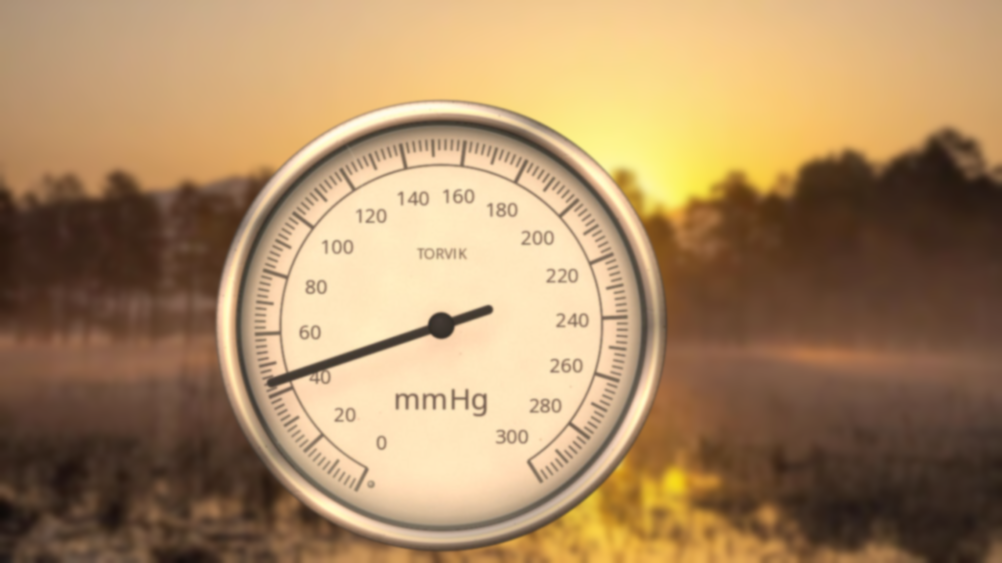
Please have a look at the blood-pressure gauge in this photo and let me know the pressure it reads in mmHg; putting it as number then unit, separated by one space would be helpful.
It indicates 44 mmHg
